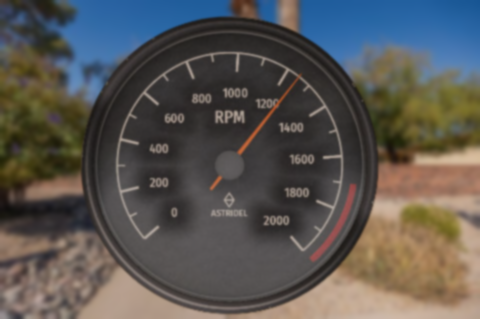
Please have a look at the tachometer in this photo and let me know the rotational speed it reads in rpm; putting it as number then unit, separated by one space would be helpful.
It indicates 1250 rpm
